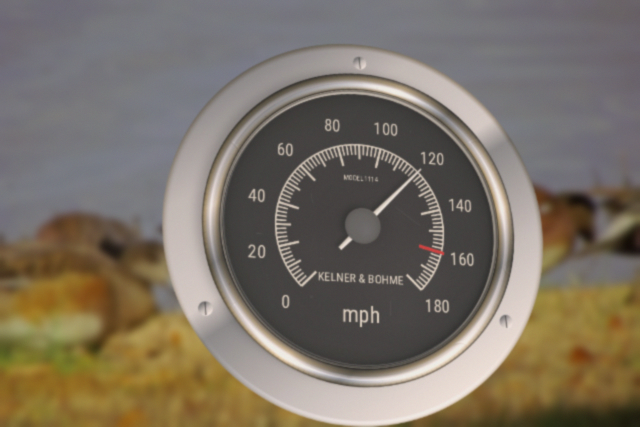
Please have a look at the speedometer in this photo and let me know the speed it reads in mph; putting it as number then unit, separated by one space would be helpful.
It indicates 120 mph
